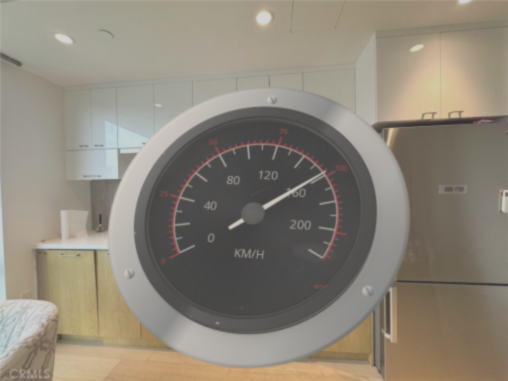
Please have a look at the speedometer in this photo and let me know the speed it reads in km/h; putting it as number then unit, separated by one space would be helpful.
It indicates 160 km/h
